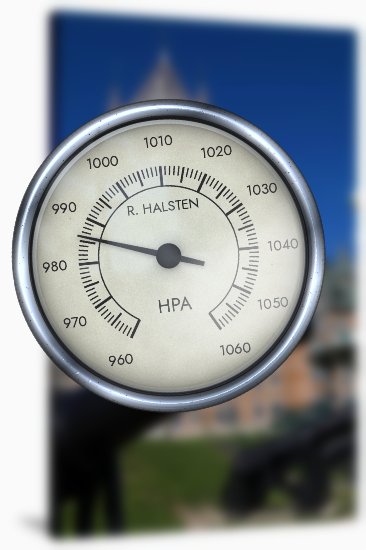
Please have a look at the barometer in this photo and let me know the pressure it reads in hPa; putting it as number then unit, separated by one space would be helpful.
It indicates 986 hPa
